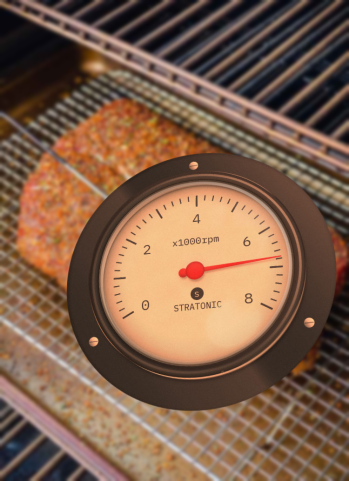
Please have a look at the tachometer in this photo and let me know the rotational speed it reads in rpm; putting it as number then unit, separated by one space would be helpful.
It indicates 6800 rpm
